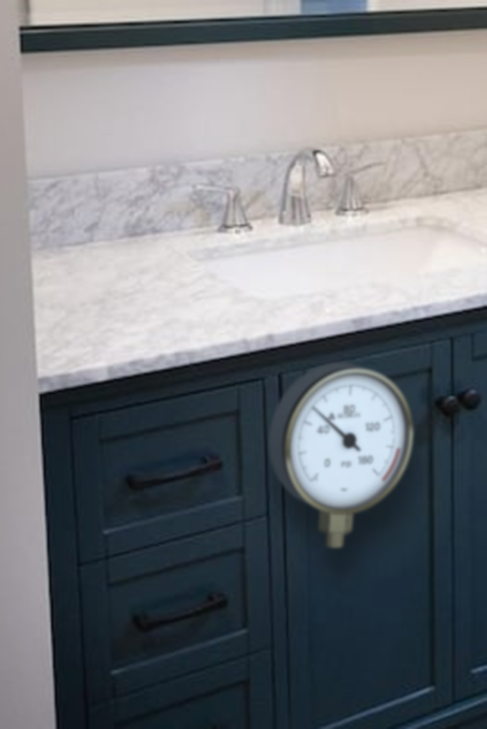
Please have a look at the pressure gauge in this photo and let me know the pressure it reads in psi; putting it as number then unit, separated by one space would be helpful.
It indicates 50 psi
